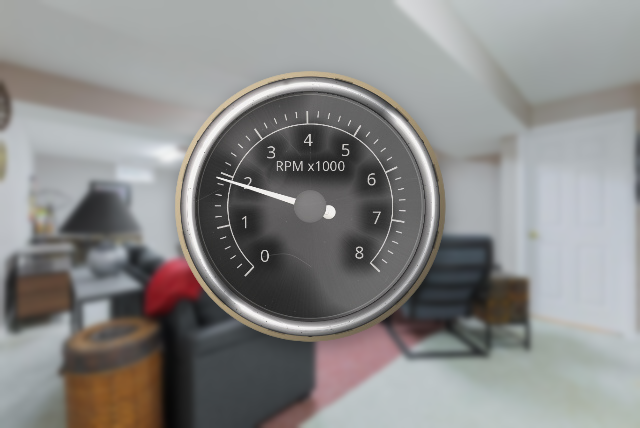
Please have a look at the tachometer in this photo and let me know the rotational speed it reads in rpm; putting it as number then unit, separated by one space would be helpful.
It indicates 1900 rpm
